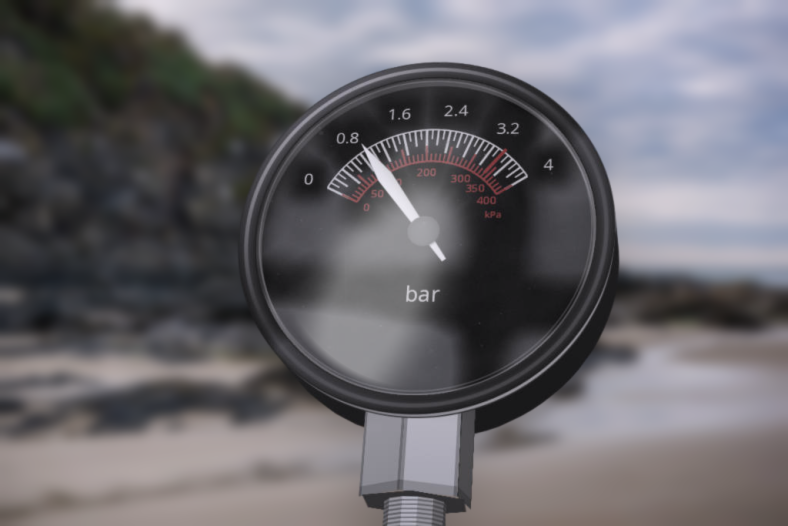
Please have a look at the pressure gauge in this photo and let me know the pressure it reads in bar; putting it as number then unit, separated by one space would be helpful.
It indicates 0.9 bar
